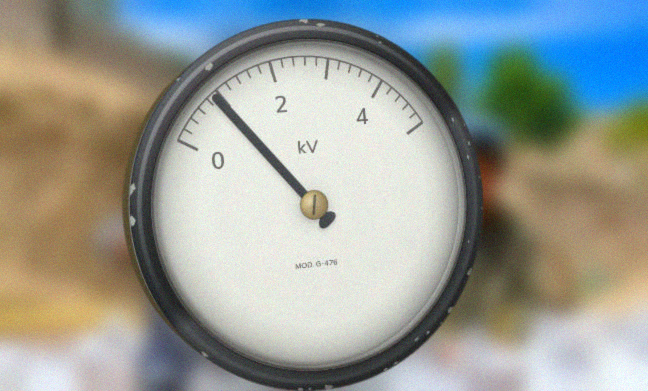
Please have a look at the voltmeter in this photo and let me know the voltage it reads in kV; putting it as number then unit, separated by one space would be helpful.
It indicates 0.9 kV
